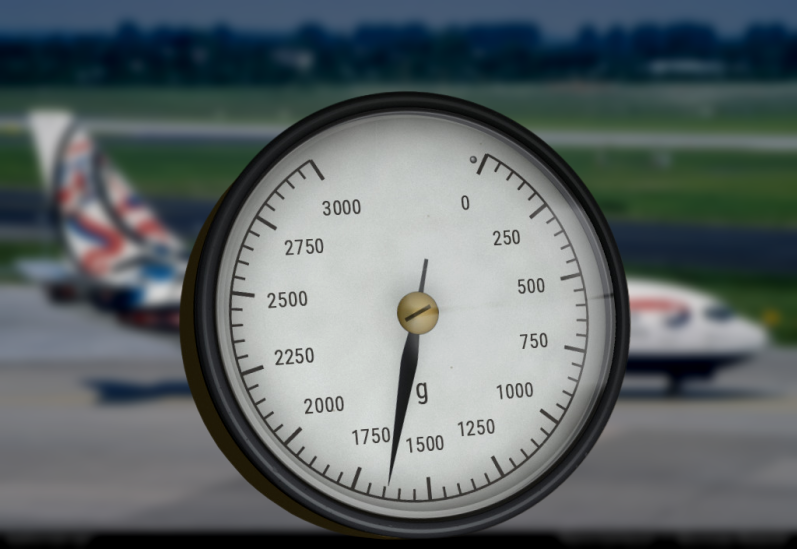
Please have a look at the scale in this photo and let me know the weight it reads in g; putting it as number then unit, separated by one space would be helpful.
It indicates 1650 g
